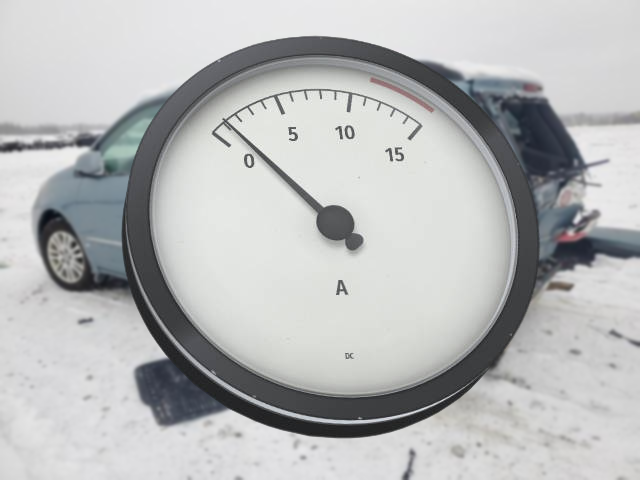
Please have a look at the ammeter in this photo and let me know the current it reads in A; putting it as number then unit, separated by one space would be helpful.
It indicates 1 A
